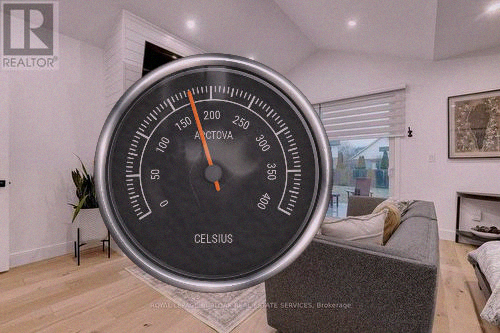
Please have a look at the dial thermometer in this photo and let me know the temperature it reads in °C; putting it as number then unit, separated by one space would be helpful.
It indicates 175 °C
